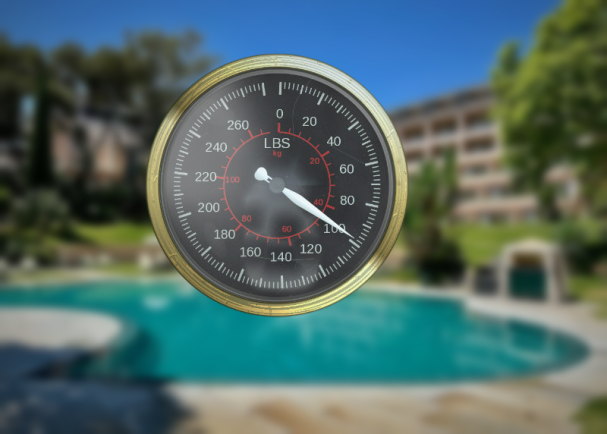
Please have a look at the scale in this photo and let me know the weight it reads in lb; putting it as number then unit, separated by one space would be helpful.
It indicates 98 lb
